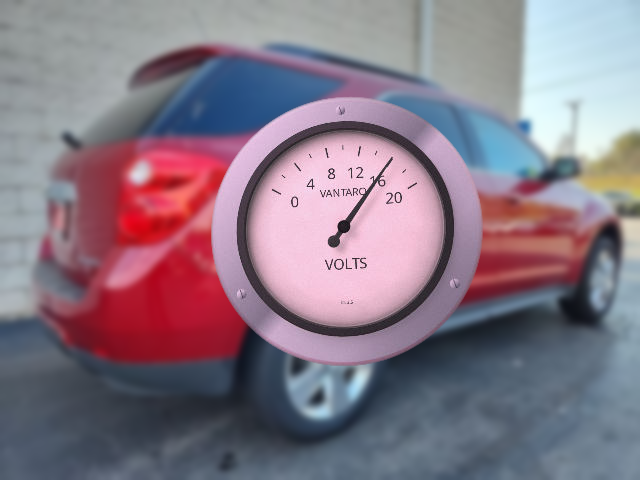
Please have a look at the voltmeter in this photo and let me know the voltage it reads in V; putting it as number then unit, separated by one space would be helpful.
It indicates 16 V
